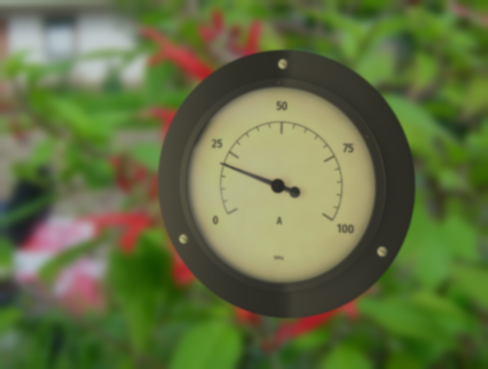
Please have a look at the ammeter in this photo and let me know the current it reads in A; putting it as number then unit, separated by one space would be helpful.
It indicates 20 A
